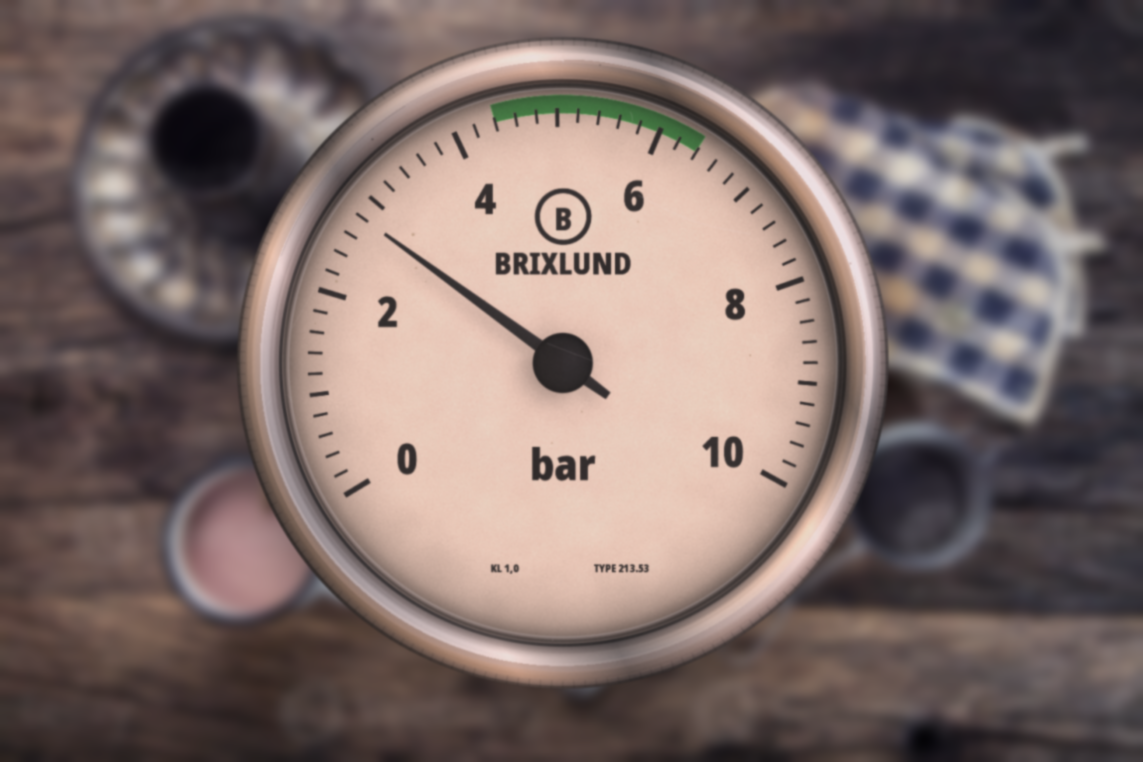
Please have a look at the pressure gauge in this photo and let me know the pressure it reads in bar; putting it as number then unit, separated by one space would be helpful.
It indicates 2.8 bar
